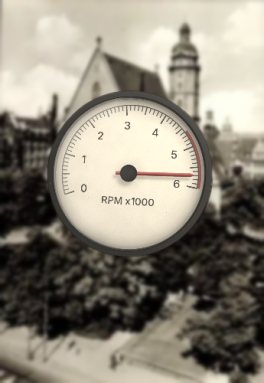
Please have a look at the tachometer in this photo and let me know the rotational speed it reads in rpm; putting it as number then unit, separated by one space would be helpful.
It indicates 5700 rpm
